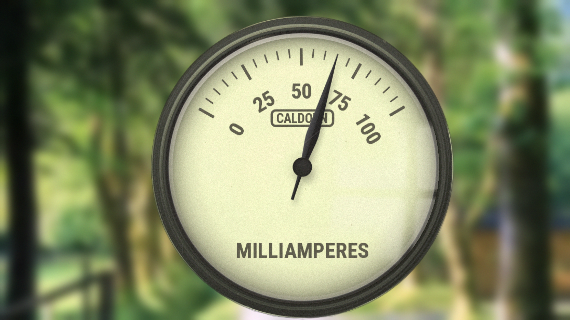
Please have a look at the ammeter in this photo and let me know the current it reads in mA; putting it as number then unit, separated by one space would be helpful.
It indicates 65 mA
